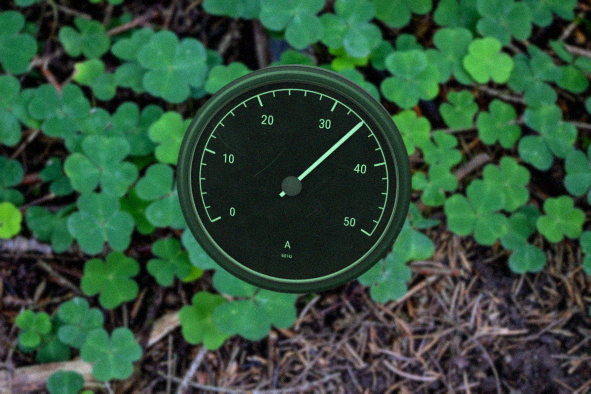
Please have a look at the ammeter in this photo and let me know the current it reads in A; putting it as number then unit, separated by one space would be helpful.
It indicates 34 A
